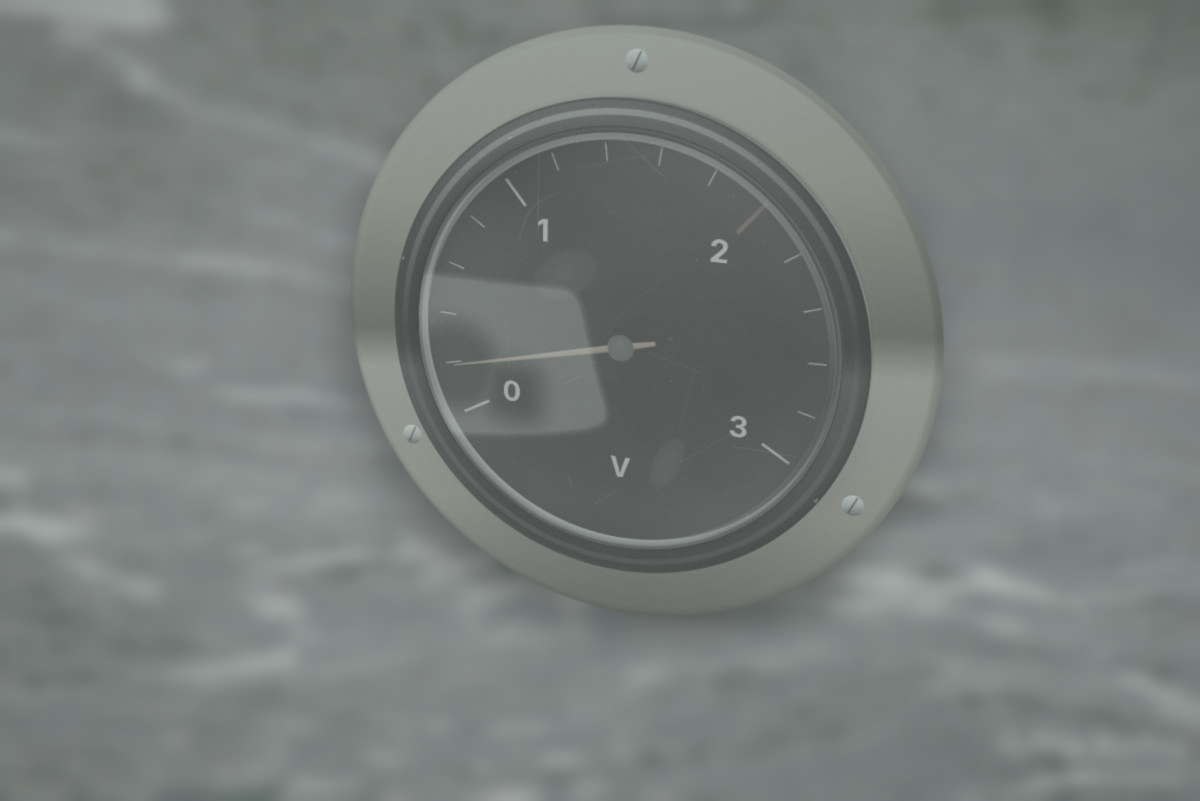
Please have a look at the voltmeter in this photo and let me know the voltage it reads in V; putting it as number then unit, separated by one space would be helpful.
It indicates 0.2 V
